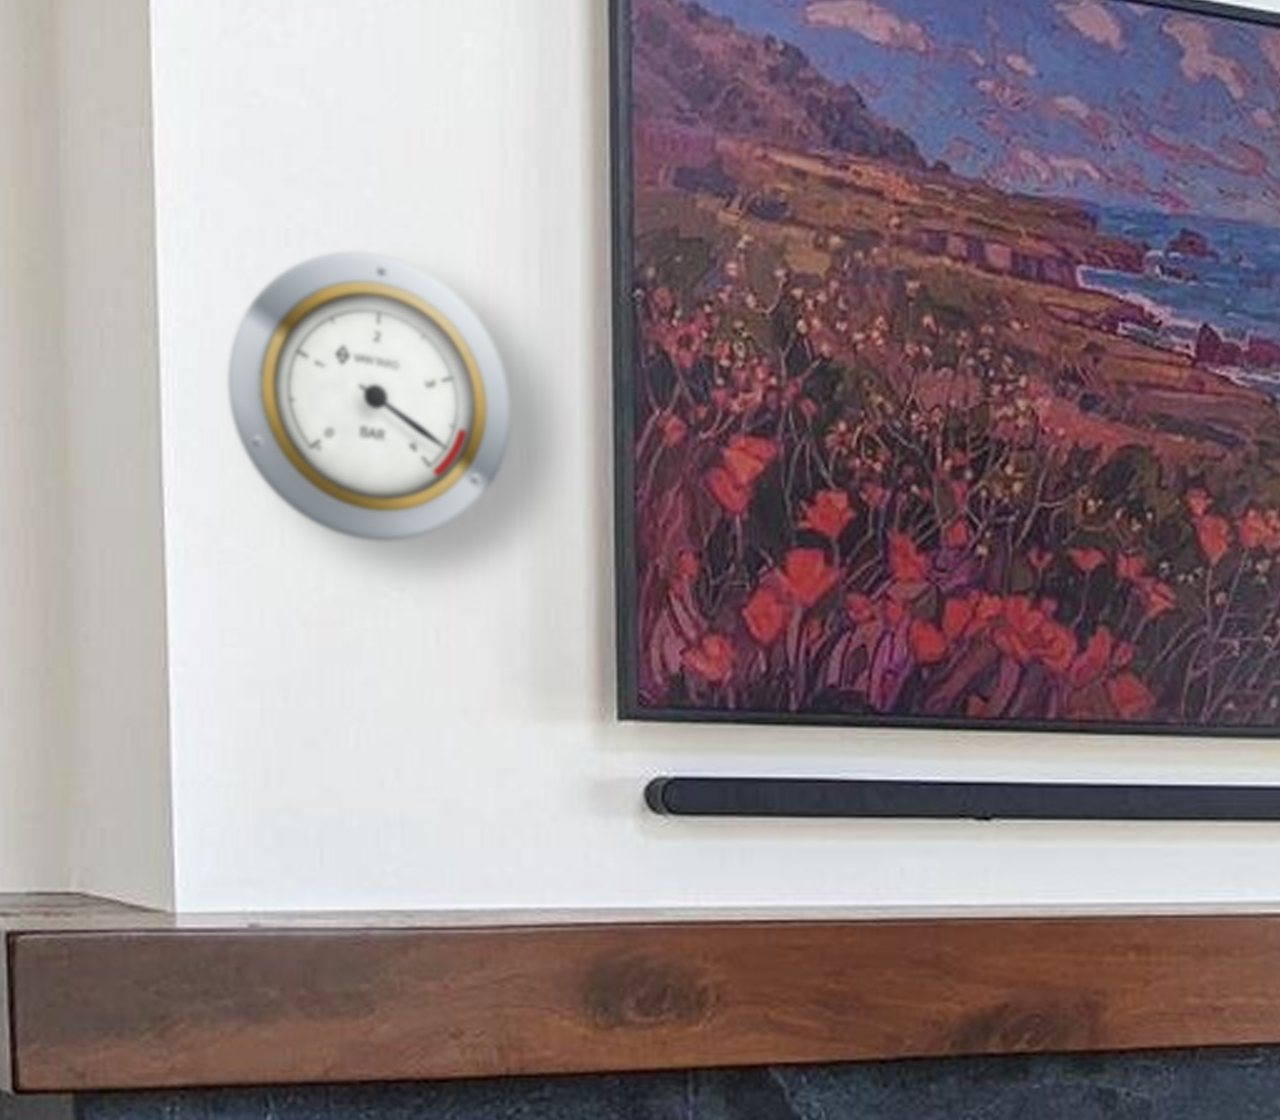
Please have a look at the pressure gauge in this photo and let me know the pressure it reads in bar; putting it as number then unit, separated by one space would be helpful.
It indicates 3.75 bar
